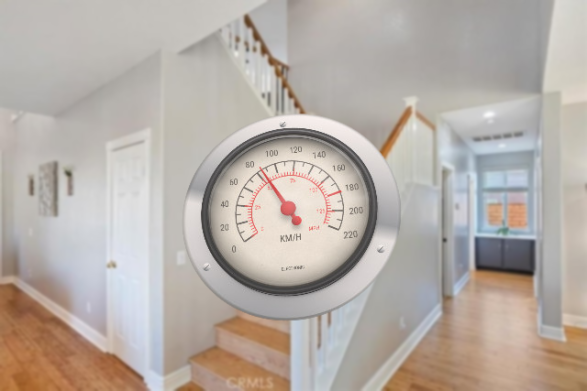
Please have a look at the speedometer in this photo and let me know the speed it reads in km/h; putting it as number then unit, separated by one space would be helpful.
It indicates 85 km/h
